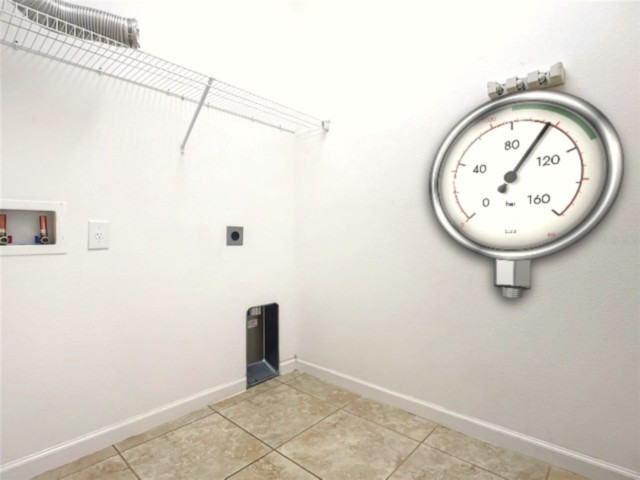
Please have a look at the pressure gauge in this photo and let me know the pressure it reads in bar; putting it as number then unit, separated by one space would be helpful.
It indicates 100 bar
